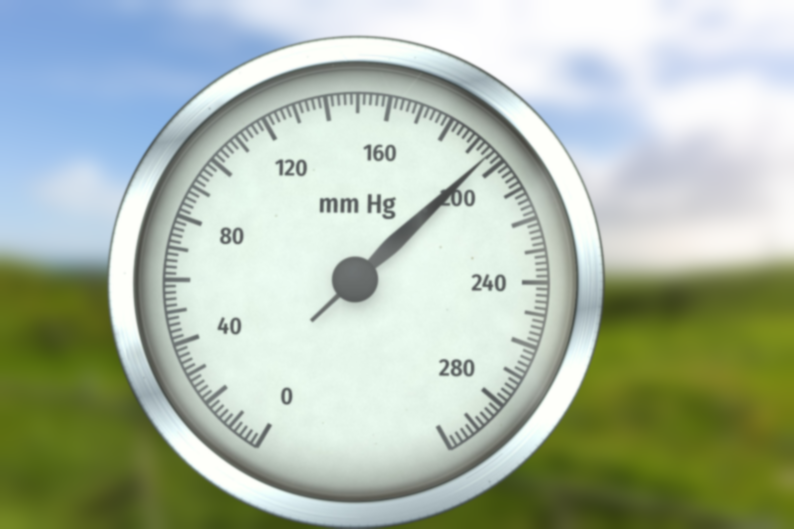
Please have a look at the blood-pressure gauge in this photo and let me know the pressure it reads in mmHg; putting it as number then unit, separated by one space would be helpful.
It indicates 196 mmHg
